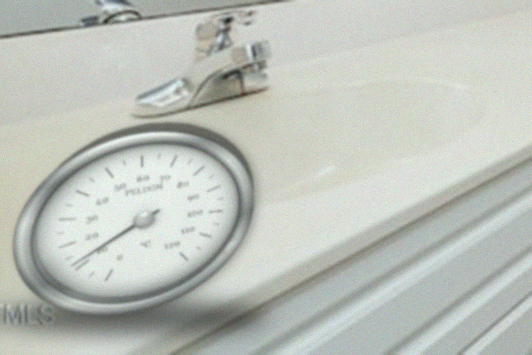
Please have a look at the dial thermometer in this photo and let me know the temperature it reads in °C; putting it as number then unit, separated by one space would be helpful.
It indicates 12.5 °C
